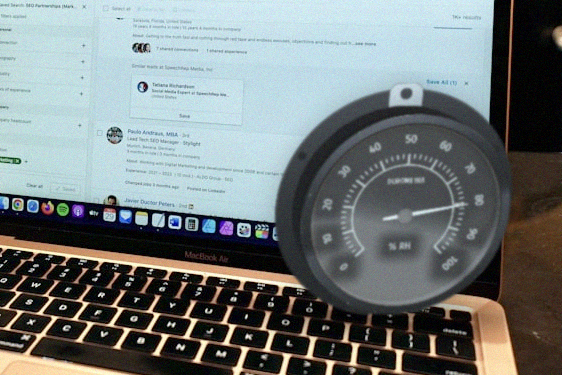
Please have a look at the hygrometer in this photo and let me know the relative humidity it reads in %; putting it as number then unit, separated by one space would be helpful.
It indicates 80 %
